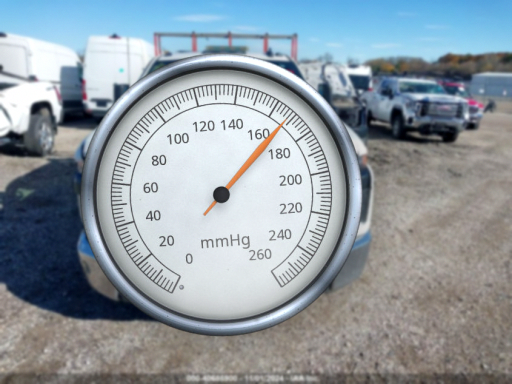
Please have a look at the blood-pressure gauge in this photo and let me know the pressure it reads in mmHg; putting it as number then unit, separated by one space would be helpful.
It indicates 168 mmHg
